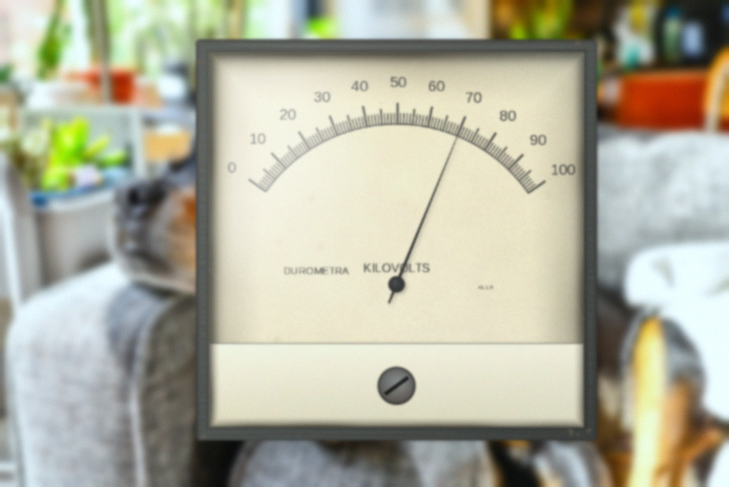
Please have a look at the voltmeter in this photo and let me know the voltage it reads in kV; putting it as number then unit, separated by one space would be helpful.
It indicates 70 kV
